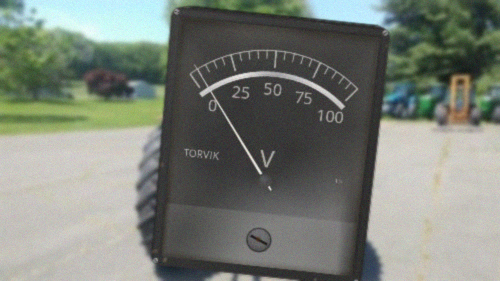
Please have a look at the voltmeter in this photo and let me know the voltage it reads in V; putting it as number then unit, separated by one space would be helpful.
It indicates 5 V
